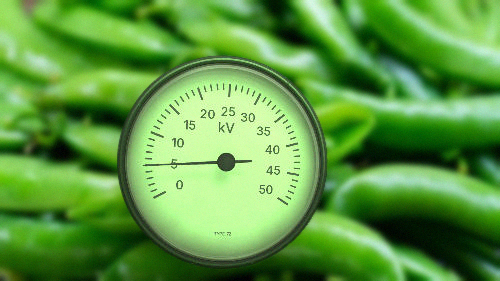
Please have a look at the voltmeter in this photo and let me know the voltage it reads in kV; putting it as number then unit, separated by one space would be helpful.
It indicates 5 kV
